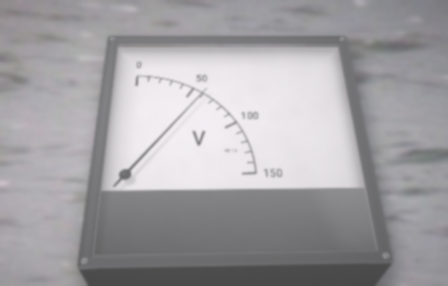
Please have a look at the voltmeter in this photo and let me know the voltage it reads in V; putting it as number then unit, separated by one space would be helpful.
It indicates 60 V
